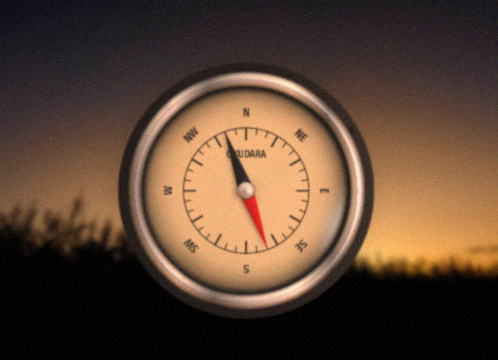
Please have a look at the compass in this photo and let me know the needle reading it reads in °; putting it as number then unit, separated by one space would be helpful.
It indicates 160 °
